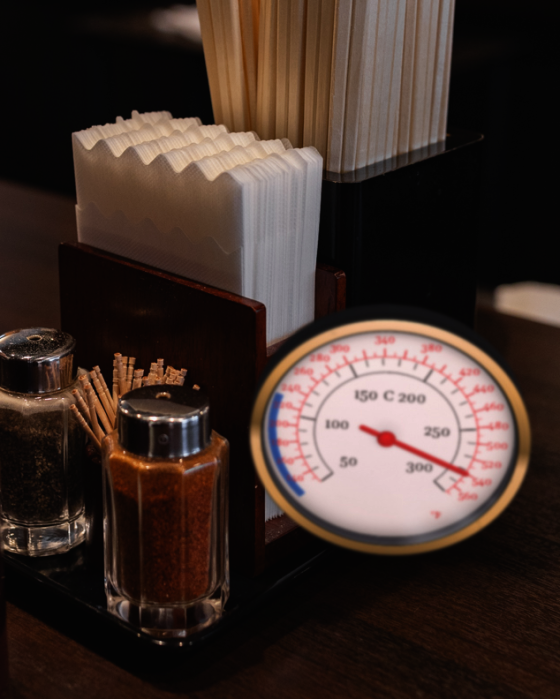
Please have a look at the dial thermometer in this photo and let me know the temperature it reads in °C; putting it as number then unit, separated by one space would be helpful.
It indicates 280 °C
